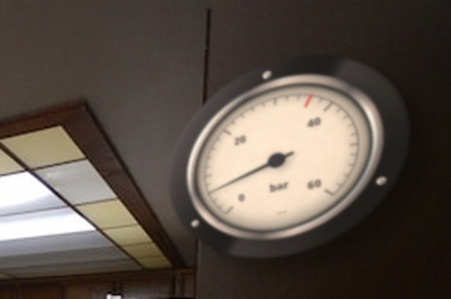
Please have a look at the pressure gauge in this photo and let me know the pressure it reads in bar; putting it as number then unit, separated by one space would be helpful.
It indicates 6 bar
